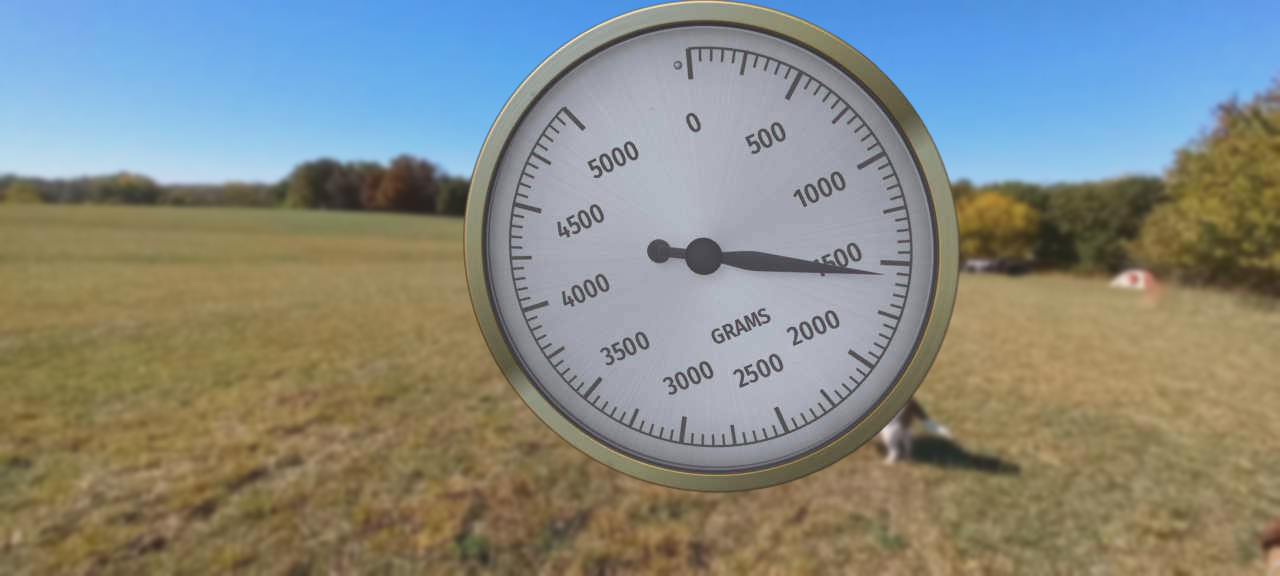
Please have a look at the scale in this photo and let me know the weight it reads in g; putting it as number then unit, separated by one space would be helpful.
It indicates 1550 g
